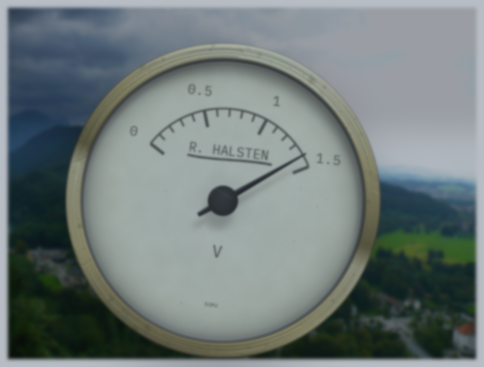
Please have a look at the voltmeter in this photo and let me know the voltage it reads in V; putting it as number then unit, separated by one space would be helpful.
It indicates 1.4 V
